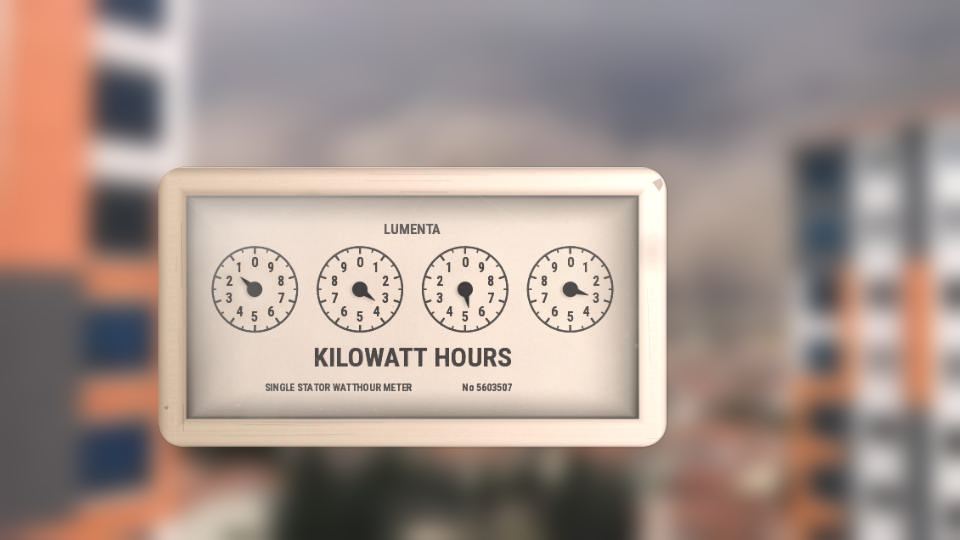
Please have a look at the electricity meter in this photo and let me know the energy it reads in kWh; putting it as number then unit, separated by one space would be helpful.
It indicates 1353 kWh
